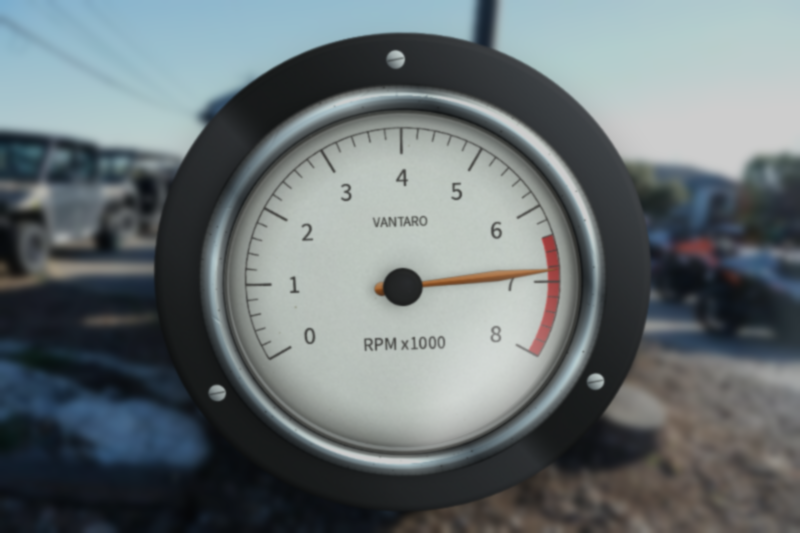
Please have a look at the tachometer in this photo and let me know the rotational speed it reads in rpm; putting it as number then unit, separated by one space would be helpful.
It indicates 6800 rpm
